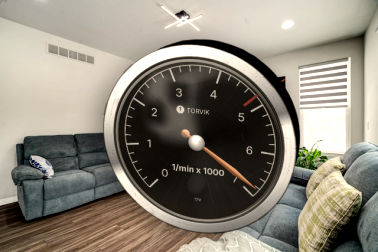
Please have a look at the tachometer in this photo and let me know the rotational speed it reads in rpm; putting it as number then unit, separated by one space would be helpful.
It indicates 6800 rpm
